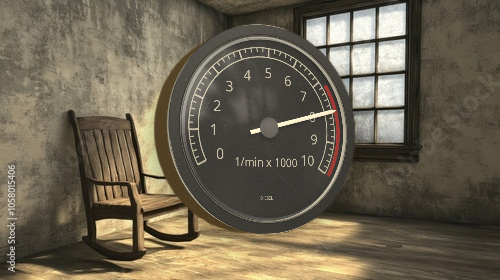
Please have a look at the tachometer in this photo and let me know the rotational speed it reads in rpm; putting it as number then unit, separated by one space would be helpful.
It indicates 8000 rpm
